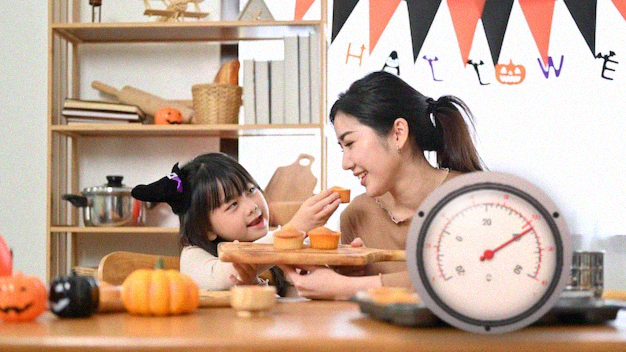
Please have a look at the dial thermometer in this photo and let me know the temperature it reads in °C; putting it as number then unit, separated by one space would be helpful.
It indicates 40 °C
